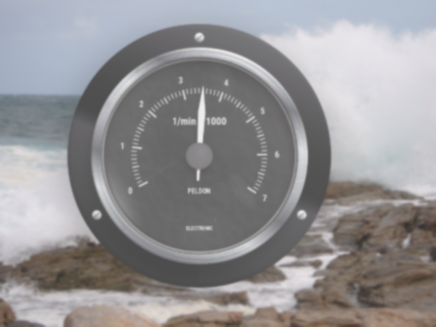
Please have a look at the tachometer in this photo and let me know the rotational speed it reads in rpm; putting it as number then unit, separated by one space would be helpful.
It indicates 3500 rpm
